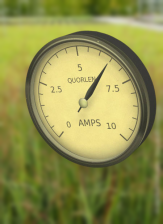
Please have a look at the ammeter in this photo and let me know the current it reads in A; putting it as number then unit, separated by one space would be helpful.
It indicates 6.5 A
